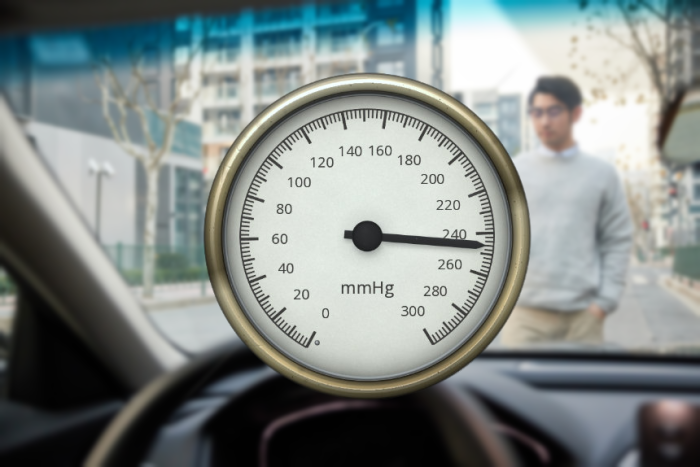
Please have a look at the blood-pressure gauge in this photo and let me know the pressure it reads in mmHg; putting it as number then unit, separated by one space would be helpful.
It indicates 246 mmHg
